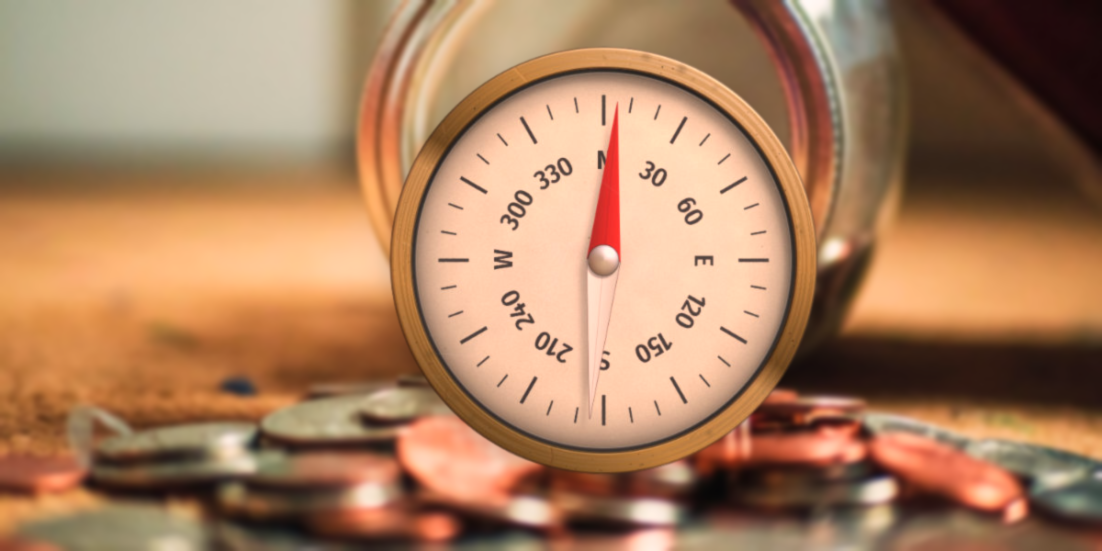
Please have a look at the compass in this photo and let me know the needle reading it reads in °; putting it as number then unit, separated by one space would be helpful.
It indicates 5 °
